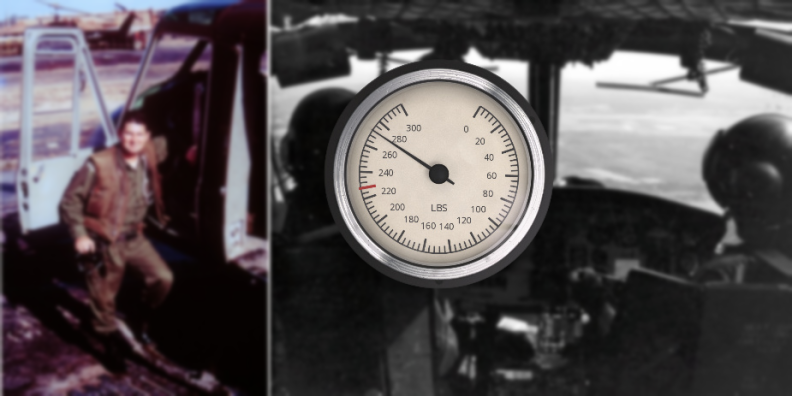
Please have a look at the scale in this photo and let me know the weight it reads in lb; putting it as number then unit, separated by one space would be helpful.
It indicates 272 lb
